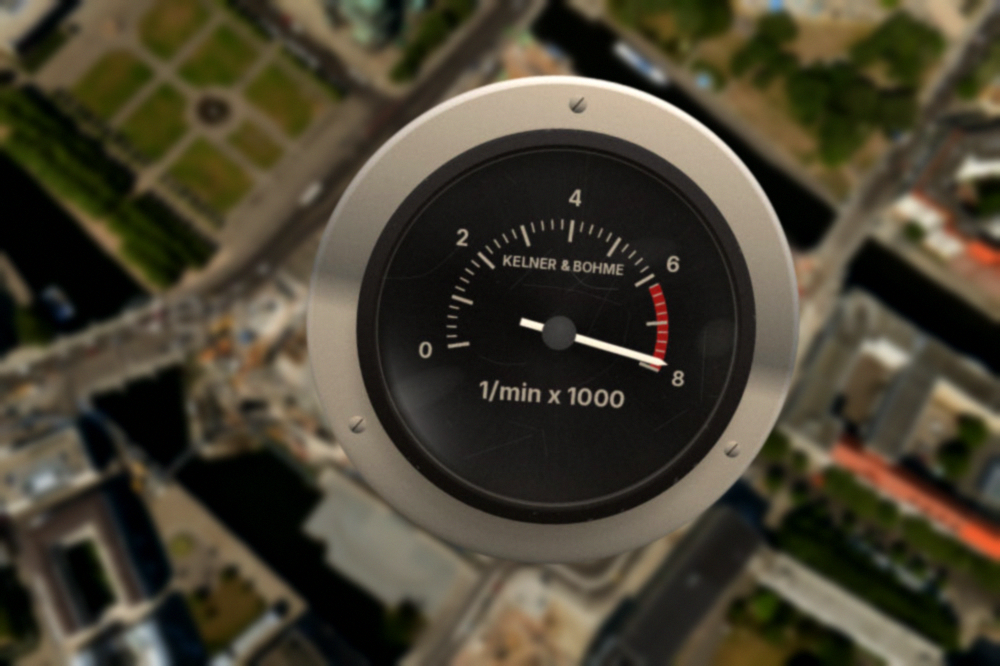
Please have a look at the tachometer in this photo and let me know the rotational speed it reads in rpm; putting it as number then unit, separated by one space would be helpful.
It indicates 7800 rpm
